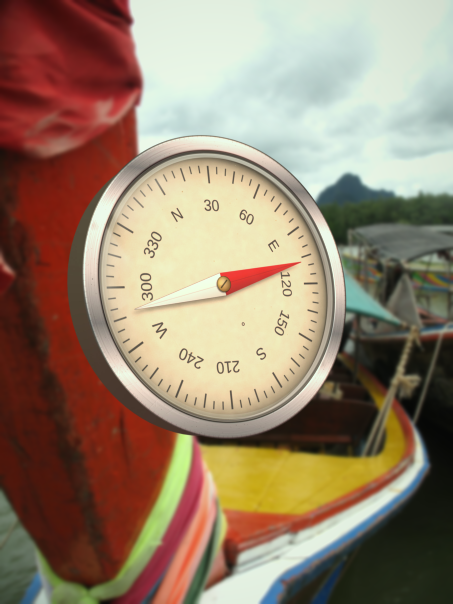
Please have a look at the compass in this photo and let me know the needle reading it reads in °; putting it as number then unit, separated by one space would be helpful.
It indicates 107.5 °
